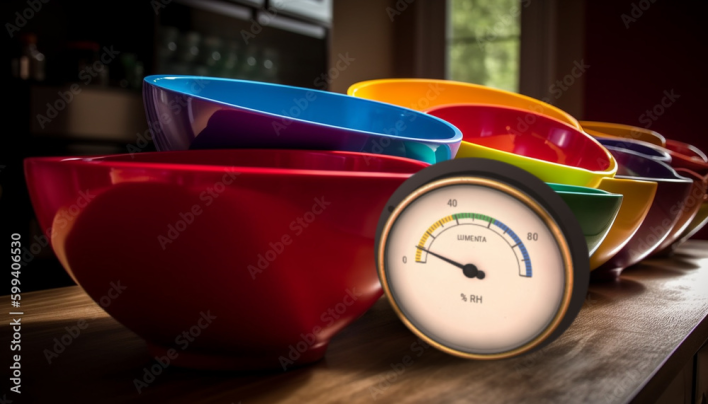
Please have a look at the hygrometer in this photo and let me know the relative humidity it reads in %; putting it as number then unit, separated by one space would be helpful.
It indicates 10 %
